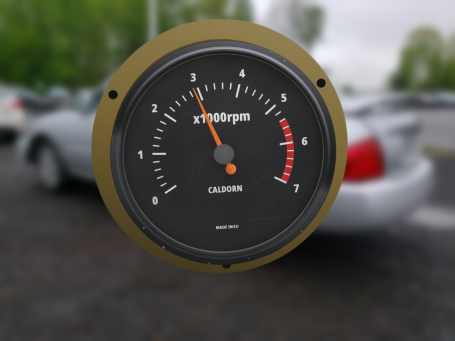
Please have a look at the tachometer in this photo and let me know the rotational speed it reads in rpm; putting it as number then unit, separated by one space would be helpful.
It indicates 2900 rpm
